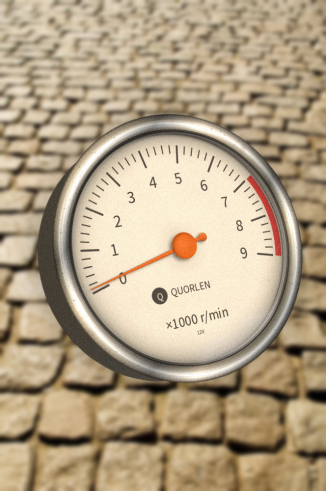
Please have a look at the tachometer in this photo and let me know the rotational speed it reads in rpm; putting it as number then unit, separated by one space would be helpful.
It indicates 100 rpm
